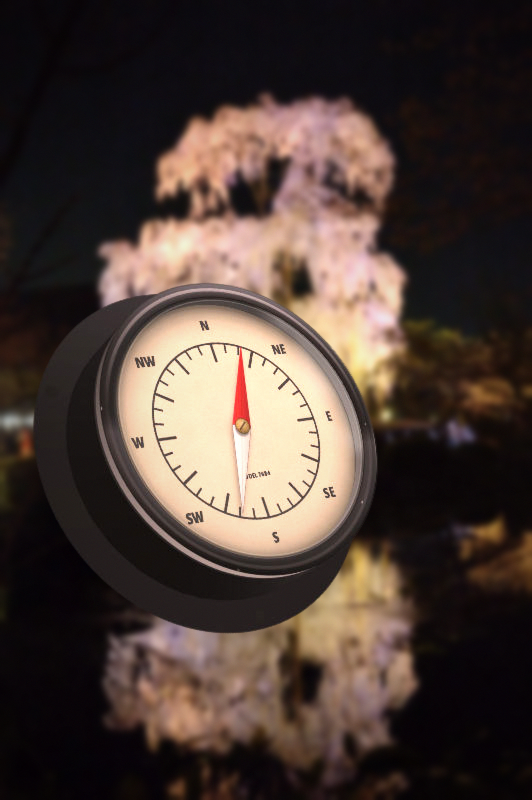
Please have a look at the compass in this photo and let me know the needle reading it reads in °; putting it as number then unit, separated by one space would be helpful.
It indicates 20 °
